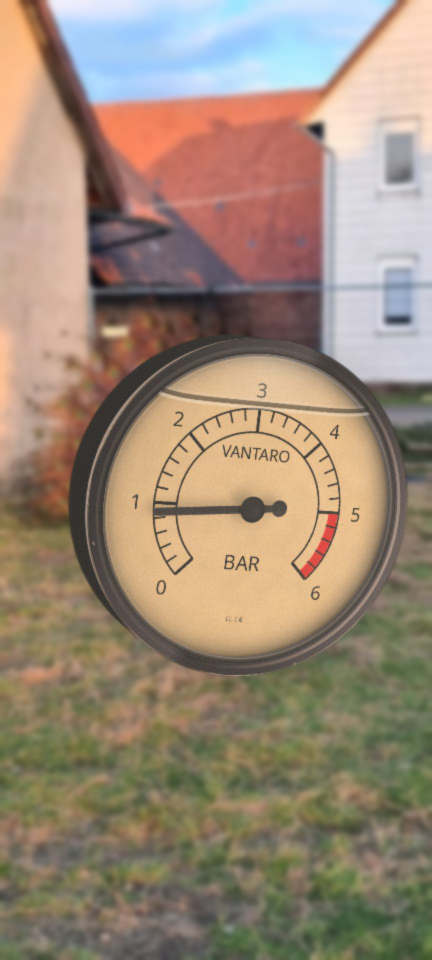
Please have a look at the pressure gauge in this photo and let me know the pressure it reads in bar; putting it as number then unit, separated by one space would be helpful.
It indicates 0.9 bar
